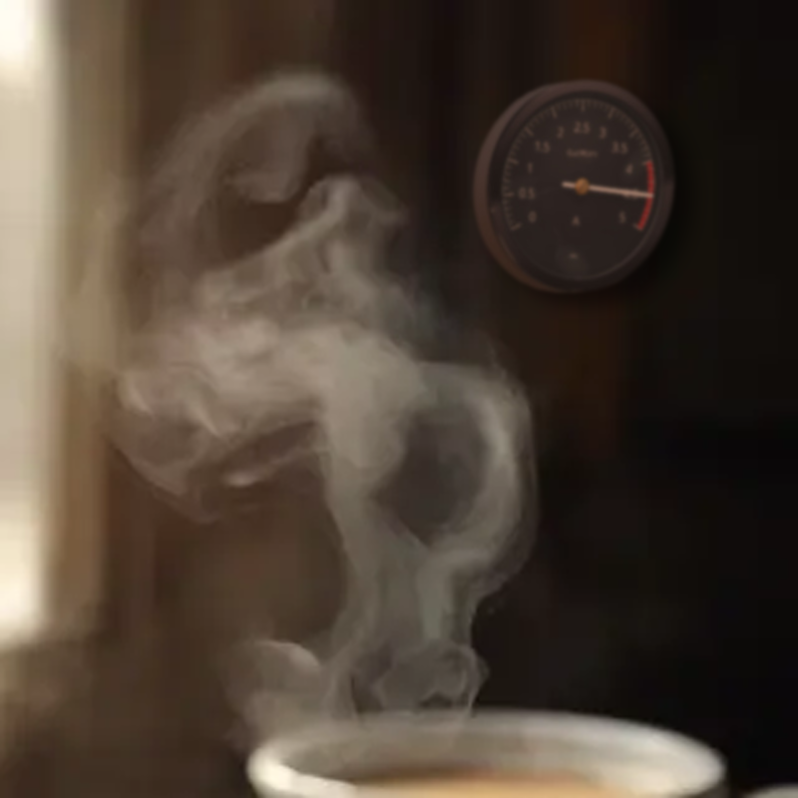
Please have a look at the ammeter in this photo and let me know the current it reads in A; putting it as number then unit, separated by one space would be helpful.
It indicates 4.5 A
